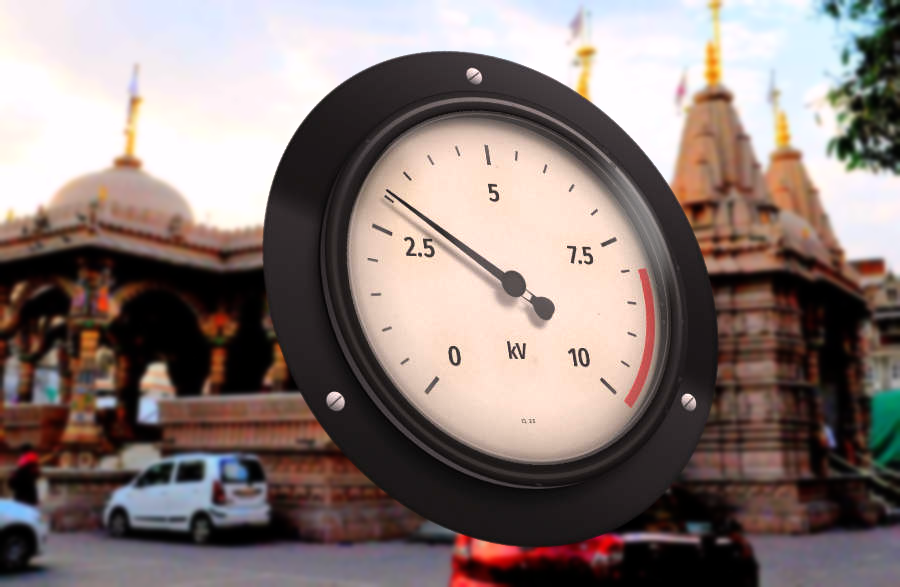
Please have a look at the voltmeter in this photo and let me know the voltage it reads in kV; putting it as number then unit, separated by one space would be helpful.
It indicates 3 kV
